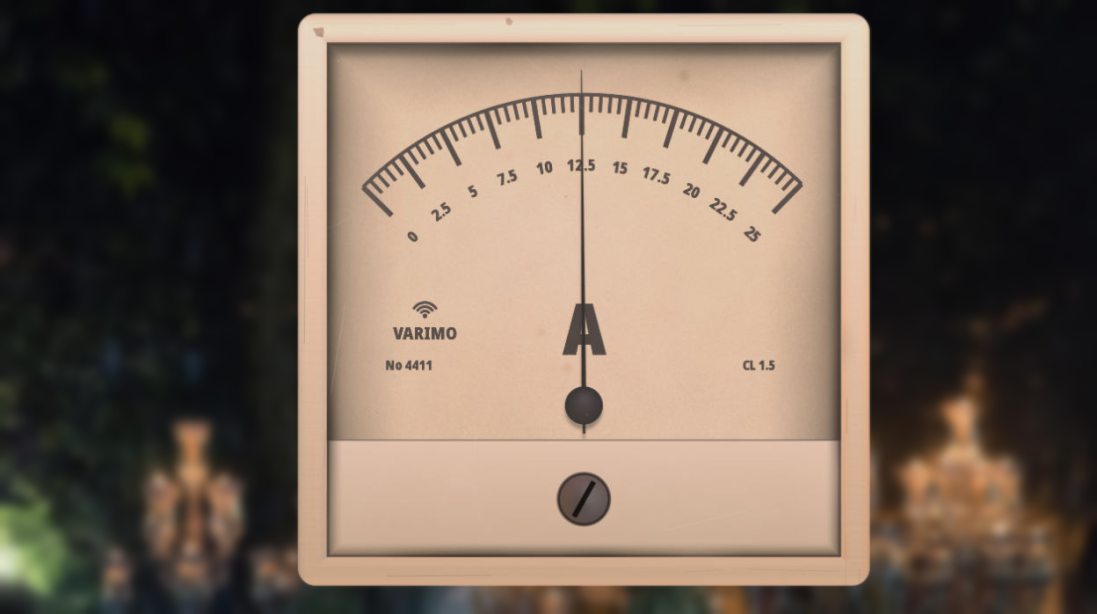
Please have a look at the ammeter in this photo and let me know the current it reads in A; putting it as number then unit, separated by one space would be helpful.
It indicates 12.5 A
